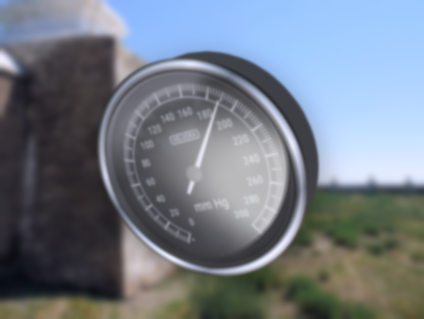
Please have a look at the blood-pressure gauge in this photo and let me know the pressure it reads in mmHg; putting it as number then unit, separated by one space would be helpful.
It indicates 190 mmHg
